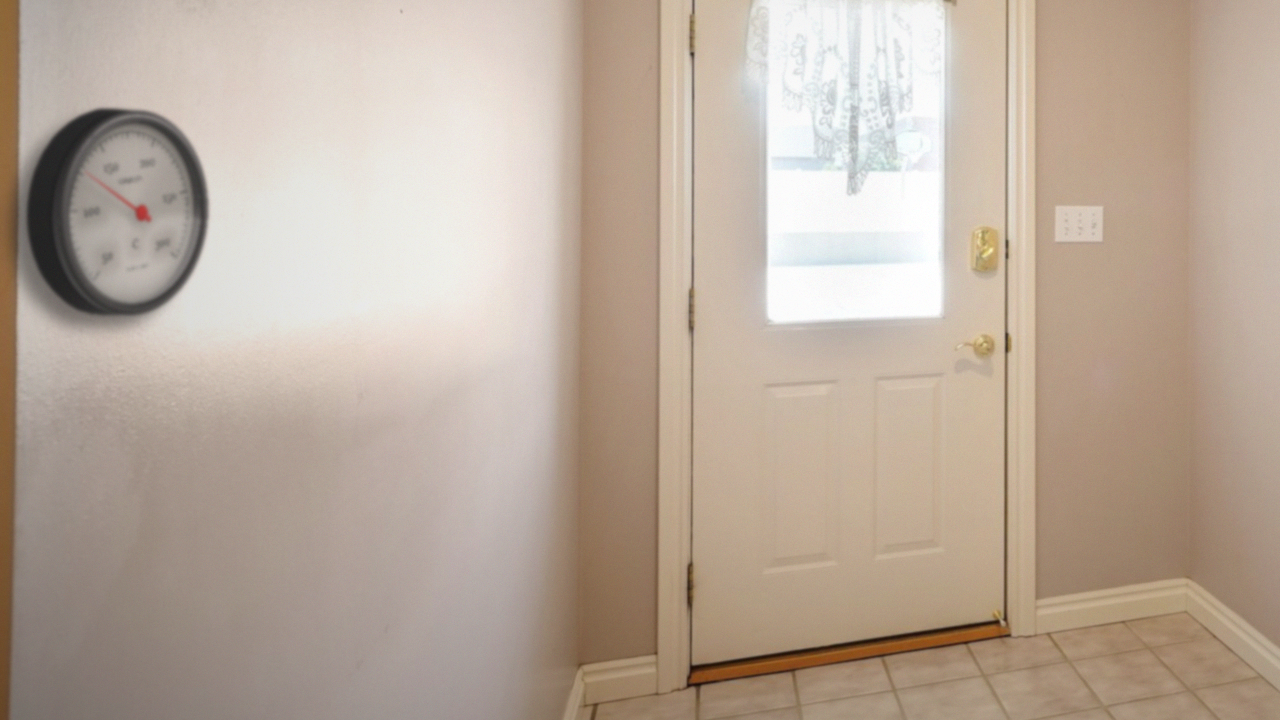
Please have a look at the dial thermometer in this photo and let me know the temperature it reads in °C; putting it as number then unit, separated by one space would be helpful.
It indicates 125 °C
